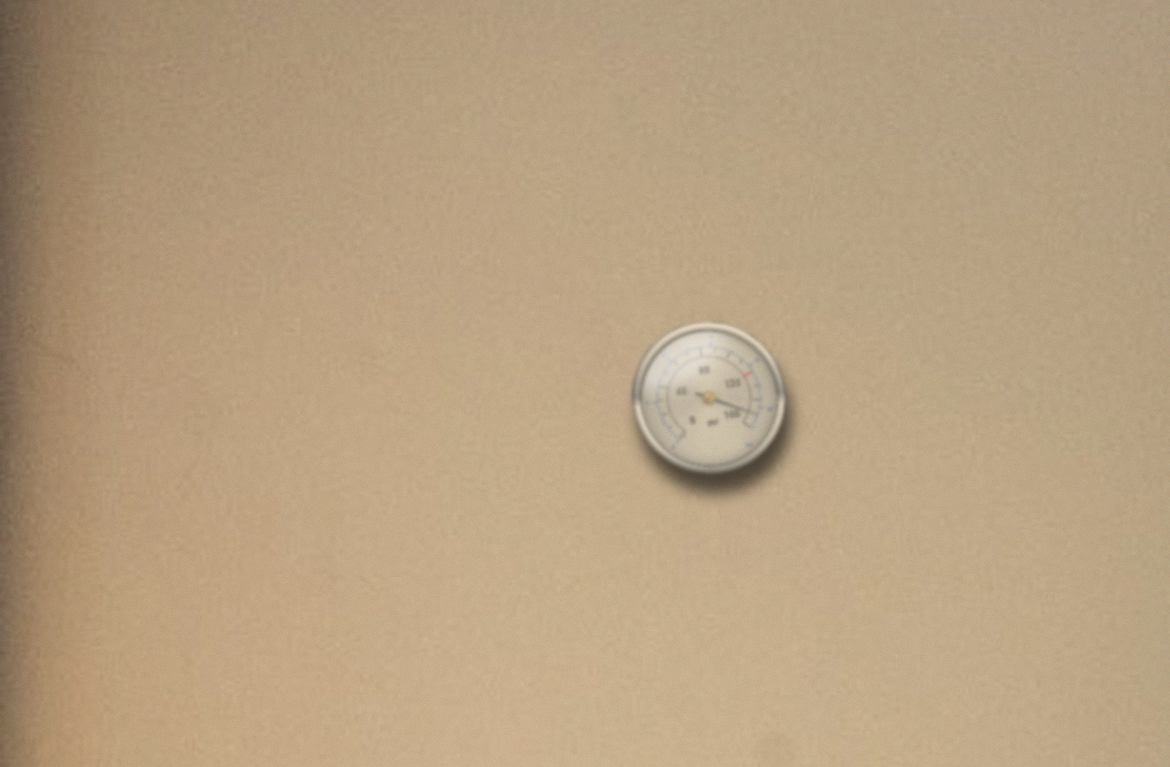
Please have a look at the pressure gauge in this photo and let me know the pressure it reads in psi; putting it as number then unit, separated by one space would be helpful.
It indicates 150 psi
